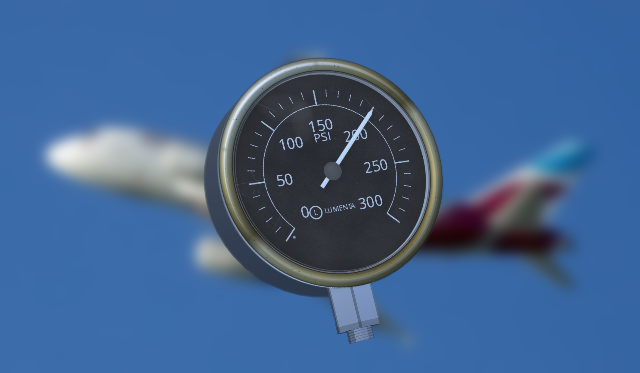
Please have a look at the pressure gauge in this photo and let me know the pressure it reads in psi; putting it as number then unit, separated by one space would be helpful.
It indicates 200 psi
